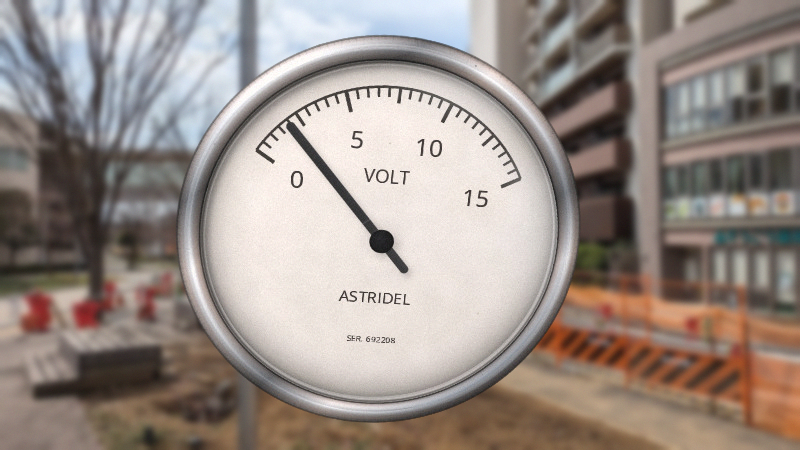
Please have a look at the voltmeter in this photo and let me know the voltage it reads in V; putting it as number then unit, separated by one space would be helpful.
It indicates 2 V
